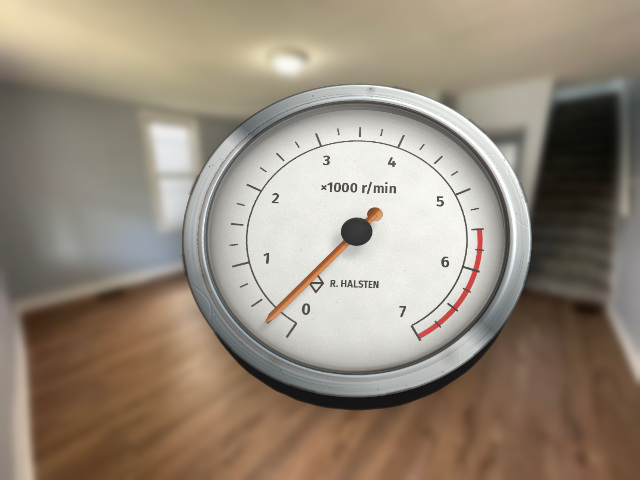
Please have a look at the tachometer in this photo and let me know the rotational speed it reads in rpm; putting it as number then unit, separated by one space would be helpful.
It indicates 250 rpm
